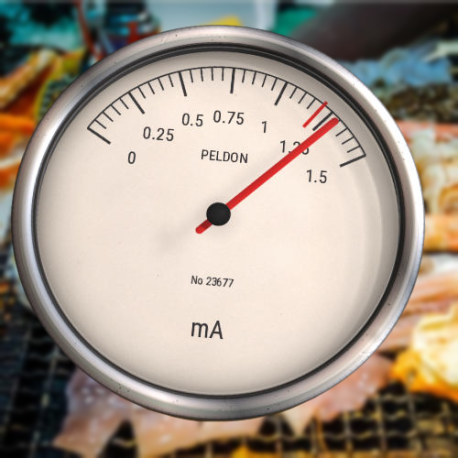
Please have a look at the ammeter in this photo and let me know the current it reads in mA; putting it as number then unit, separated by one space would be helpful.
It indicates 1.3 mA
